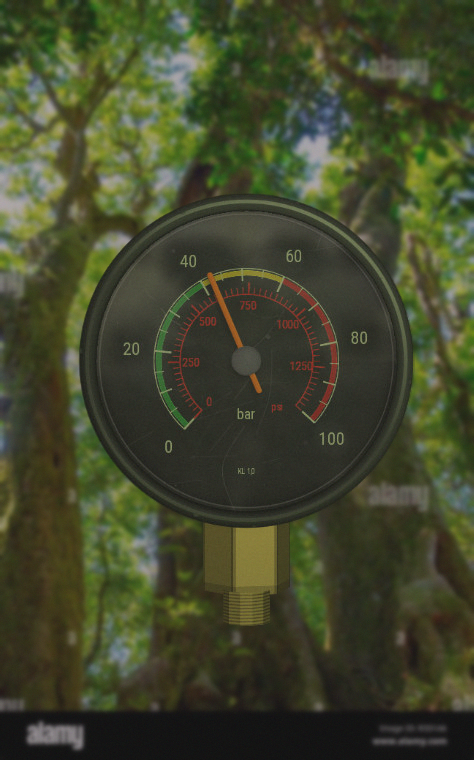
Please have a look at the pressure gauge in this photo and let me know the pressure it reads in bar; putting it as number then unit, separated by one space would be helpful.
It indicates 42.5 bar
